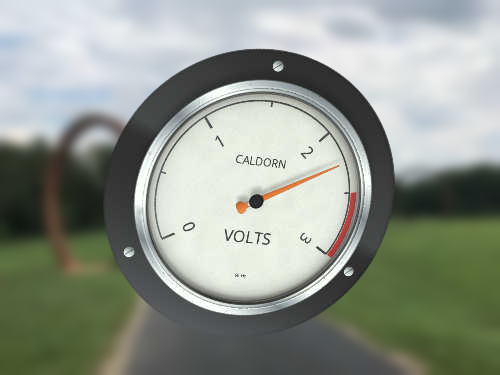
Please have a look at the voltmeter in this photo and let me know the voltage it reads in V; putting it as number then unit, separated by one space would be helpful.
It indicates 2.25 V
